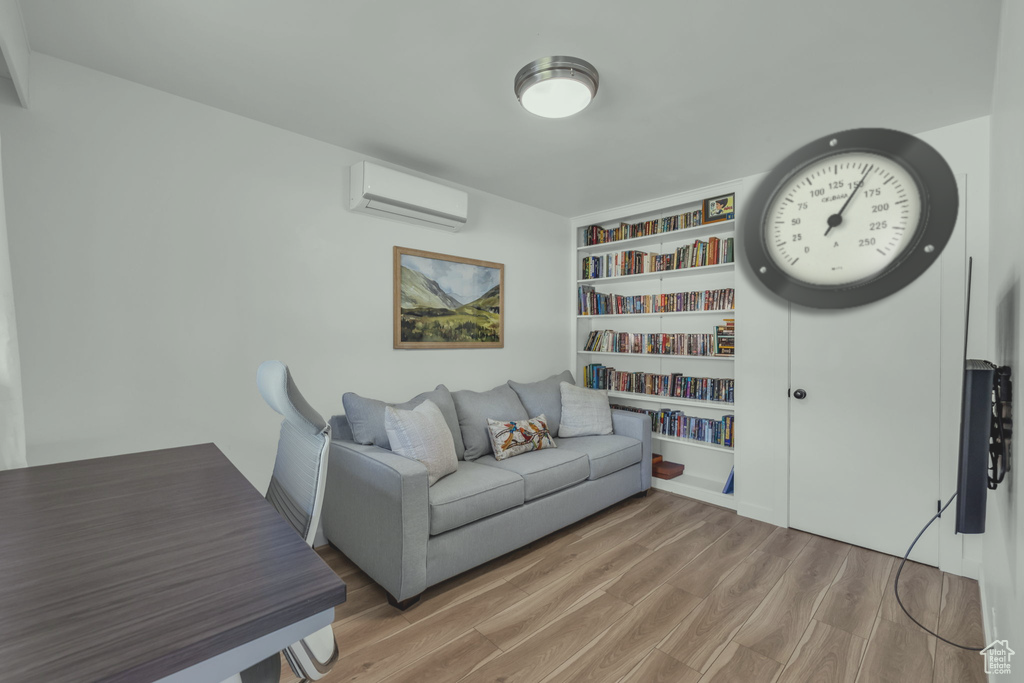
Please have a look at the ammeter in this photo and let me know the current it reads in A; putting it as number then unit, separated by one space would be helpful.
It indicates 155 A
